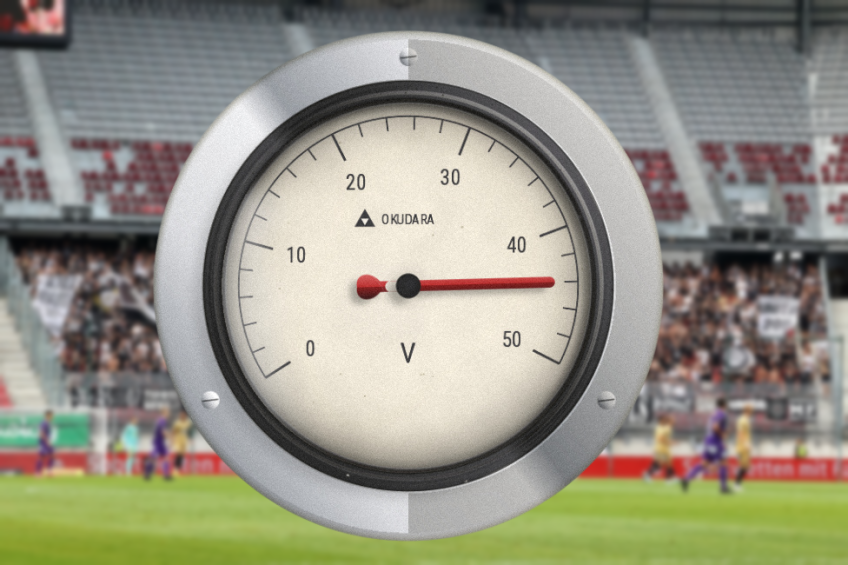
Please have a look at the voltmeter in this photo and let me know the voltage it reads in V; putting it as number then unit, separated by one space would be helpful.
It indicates 44 V
